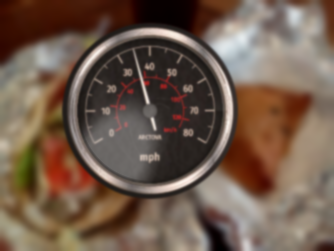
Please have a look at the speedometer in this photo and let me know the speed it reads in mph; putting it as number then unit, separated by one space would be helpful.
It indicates 35 mph
